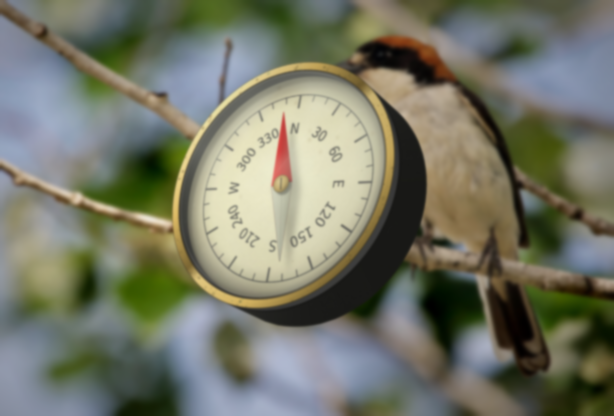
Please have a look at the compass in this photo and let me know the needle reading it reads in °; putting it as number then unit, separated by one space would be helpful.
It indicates 350 °
